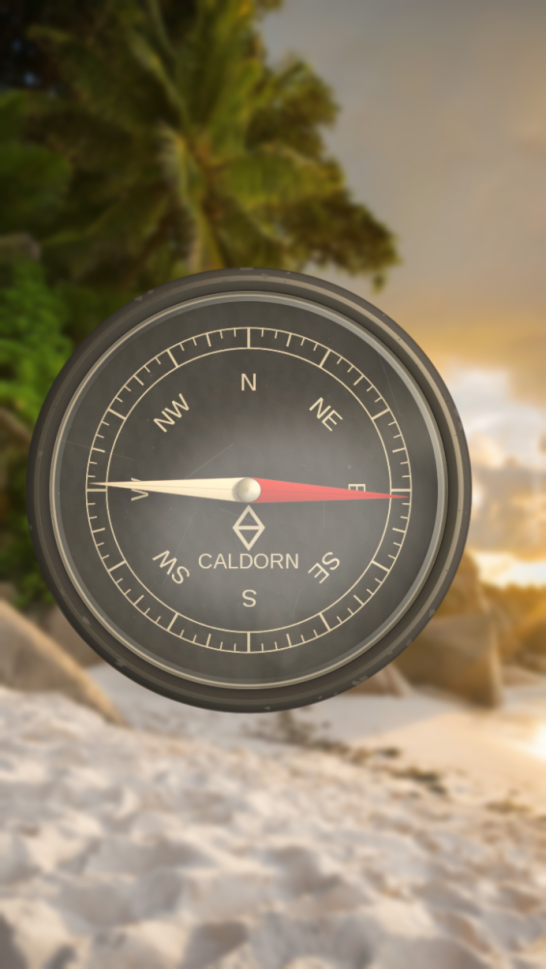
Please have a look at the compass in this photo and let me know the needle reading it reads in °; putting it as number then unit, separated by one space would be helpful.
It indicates 92.5 °
